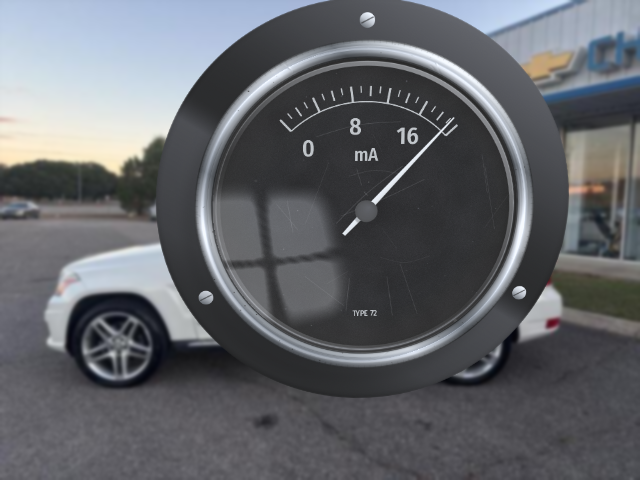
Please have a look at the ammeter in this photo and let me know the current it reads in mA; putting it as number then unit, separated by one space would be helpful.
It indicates 19 mA
